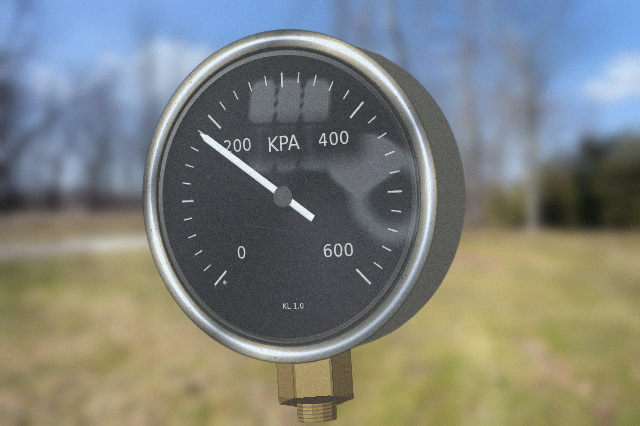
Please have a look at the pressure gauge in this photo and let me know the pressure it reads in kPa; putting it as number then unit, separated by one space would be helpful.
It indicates 180 kPa
